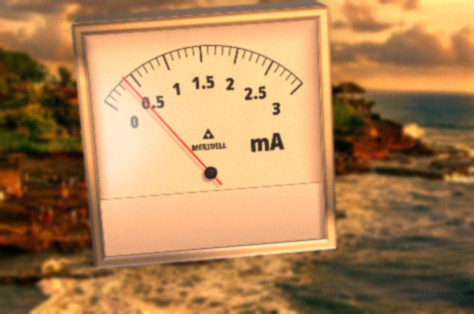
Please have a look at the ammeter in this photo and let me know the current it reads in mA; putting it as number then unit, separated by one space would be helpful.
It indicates 0.4 mA
